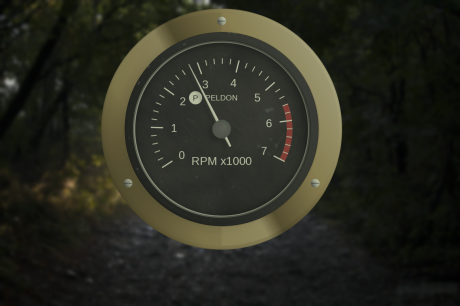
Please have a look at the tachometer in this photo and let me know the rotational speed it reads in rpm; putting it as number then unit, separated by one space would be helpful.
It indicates 2800 rpm
